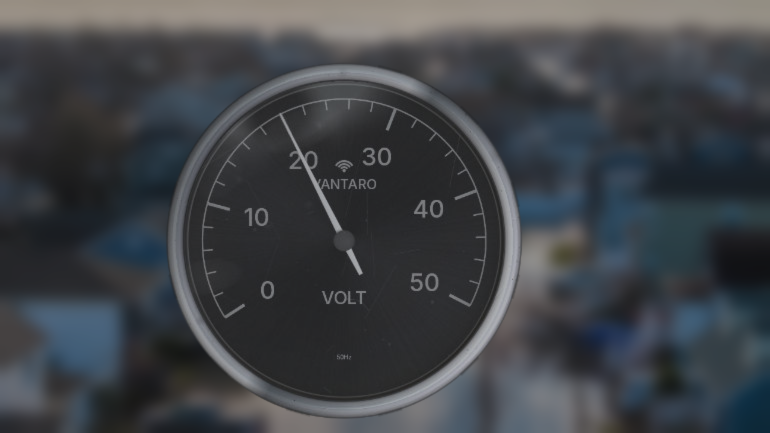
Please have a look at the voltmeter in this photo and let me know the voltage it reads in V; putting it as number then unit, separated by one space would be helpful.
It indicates 20 V
